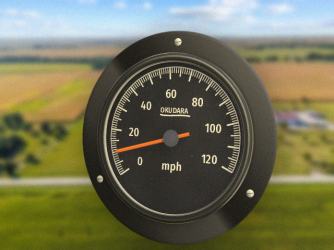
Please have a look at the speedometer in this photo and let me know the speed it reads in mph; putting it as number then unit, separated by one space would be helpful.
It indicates 10 mph
